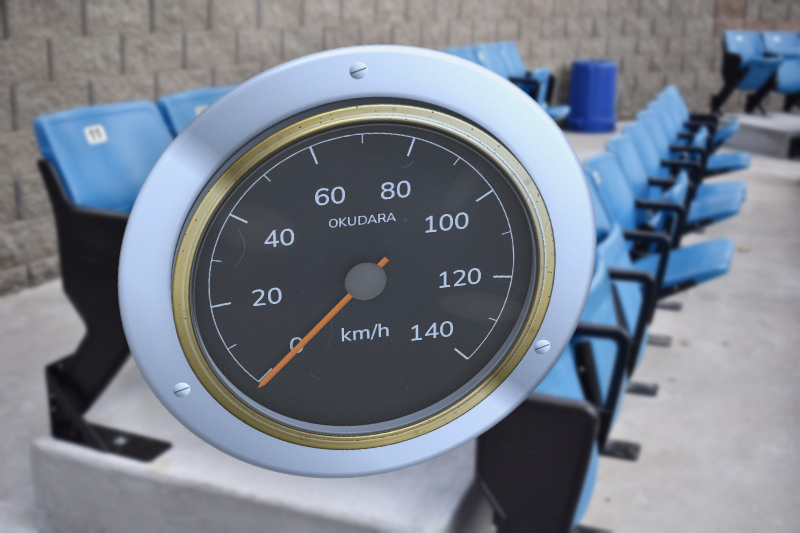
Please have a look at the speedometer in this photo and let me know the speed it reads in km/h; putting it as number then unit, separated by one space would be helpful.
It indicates 0 km/h
